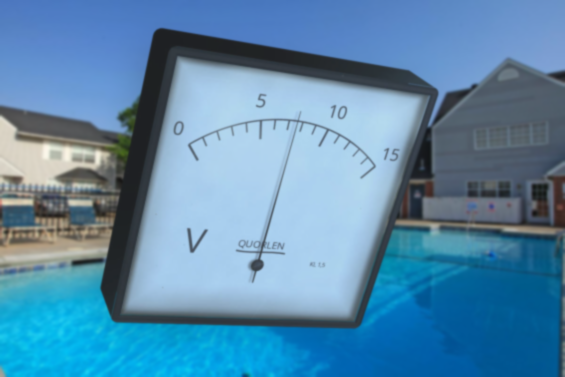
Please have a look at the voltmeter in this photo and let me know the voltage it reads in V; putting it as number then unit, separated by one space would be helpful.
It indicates 7.5 V
